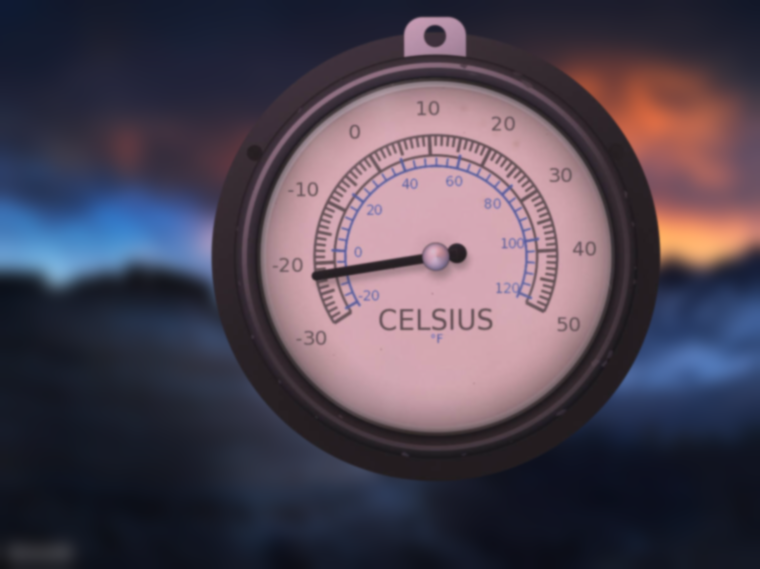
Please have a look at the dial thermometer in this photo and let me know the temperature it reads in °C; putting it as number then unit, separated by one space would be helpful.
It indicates -22 °C
